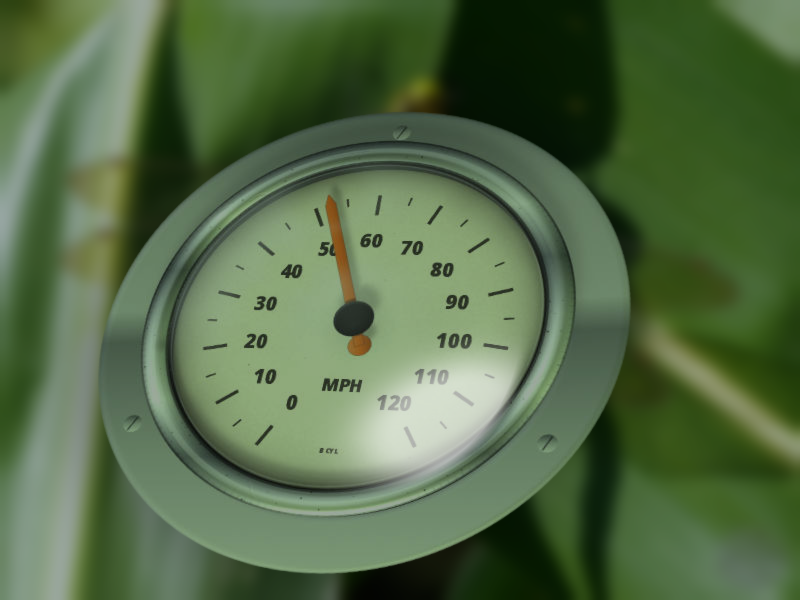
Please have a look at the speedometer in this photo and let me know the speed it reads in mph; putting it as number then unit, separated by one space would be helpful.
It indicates 52.5 mph
